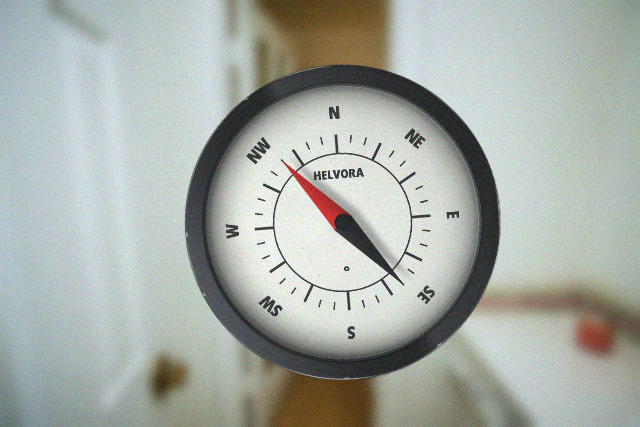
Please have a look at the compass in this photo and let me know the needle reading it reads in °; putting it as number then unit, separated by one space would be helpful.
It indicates 320 °
